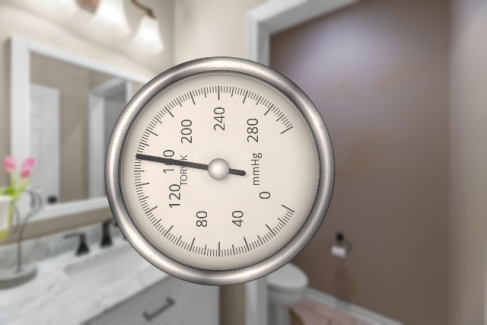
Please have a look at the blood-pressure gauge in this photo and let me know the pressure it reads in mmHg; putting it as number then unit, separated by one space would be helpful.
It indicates 160 mmHg
